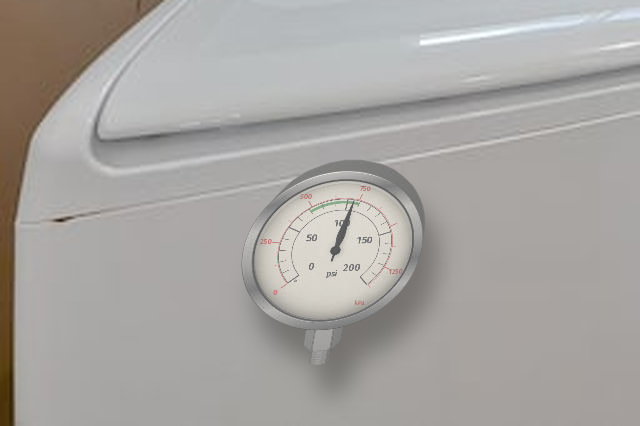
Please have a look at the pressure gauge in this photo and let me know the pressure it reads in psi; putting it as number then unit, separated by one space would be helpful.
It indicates 105 psi
